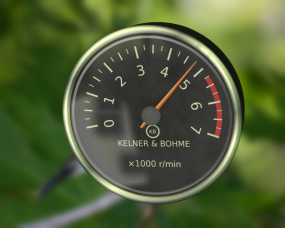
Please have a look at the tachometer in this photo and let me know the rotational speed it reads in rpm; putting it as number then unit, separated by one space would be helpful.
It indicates 4750 rpm
